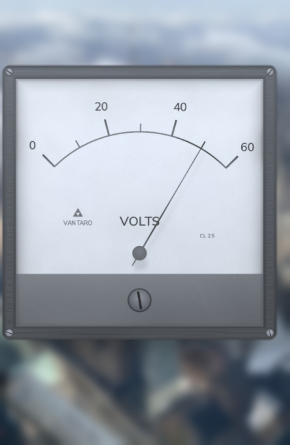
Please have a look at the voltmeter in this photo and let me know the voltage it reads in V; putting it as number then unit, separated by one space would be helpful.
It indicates 50 V
